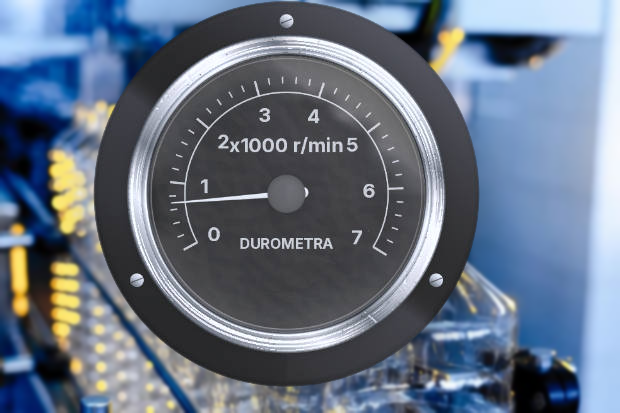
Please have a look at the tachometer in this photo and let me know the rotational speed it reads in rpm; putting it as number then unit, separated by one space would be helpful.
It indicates 700 rpm
